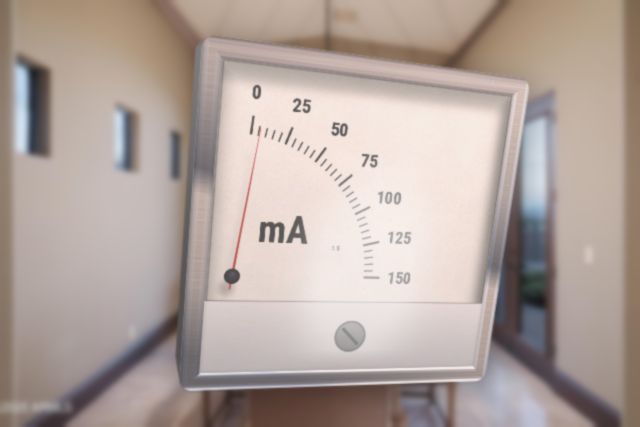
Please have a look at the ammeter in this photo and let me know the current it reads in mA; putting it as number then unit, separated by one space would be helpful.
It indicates 5 mA
